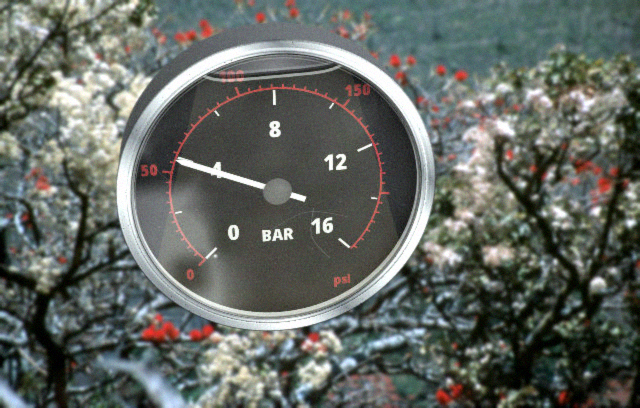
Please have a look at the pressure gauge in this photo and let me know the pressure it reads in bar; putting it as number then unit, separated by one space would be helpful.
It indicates 4 bar
